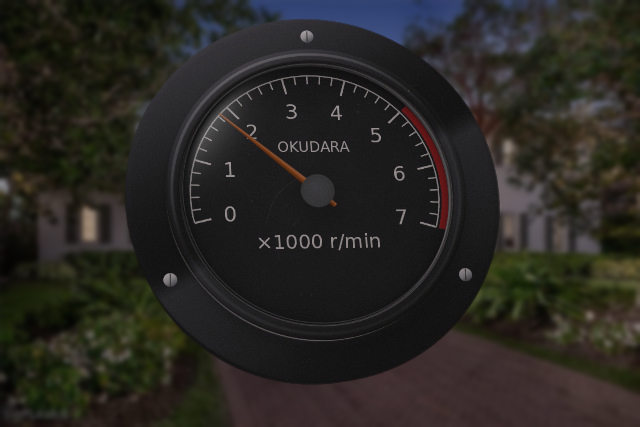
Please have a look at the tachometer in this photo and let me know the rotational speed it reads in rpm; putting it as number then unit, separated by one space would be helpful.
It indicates 1800 rpm
